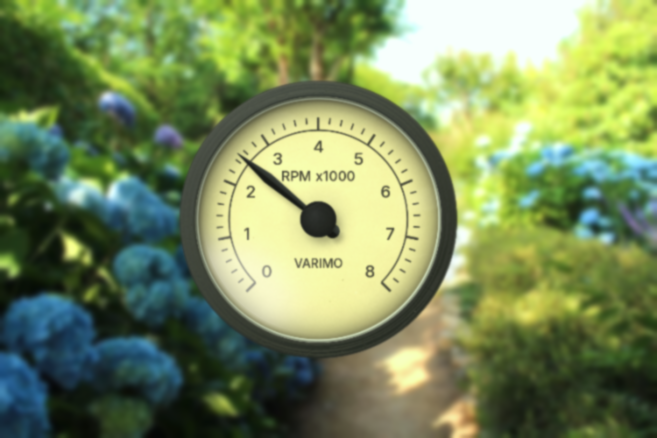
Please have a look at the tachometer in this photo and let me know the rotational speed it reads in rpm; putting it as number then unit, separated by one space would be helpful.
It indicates 2500 rpm
